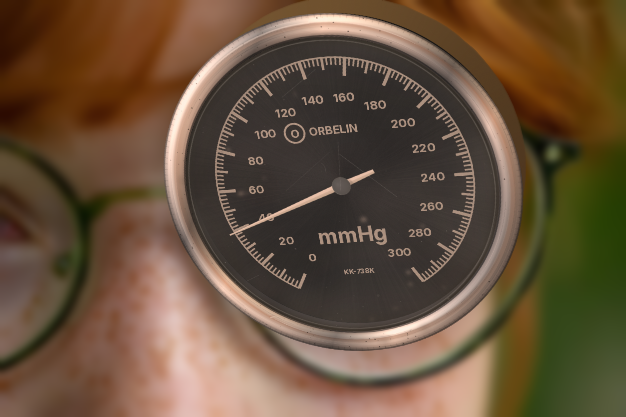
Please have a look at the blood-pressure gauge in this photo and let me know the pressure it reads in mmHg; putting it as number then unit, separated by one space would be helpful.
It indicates 40 mmHg
